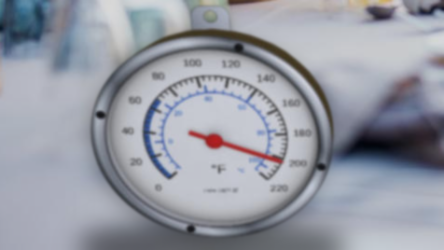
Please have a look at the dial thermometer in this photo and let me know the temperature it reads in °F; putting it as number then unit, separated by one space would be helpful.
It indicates 200 °F
